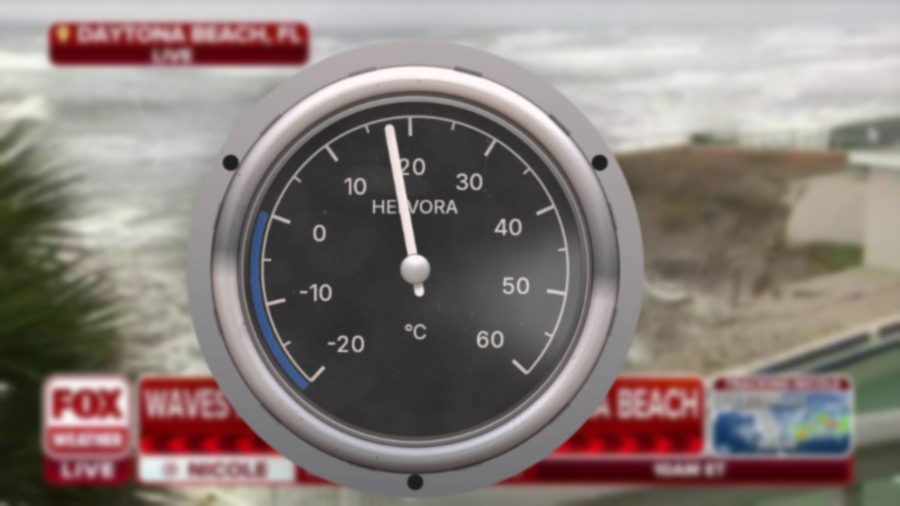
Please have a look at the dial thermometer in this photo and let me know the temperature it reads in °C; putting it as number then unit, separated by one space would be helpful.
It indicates 17.5 °C
